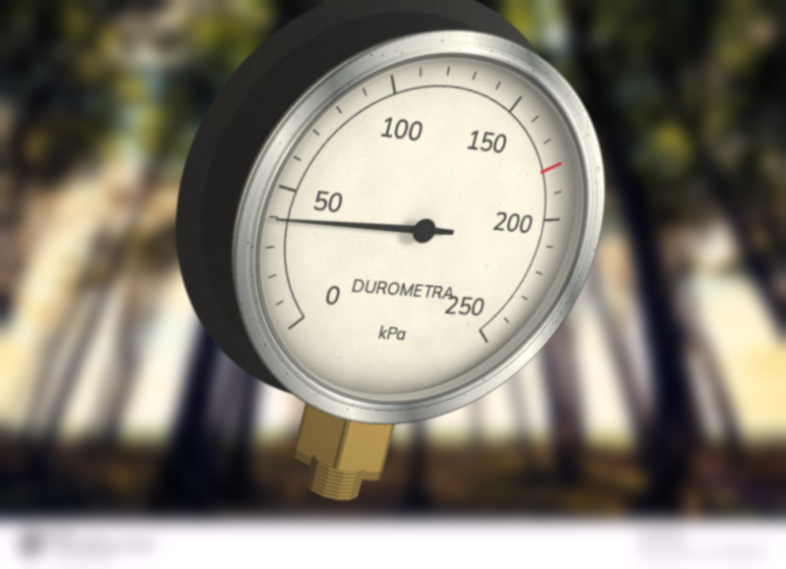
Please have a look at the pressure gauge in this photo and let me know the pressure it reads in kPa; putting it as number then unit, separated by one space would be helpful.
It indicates 40 kPa
